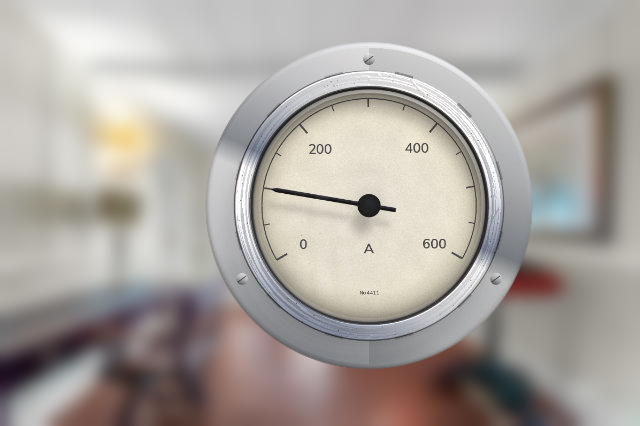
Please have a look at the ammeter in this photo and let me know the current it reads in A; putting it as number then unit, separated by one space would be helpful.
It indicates 100 A
